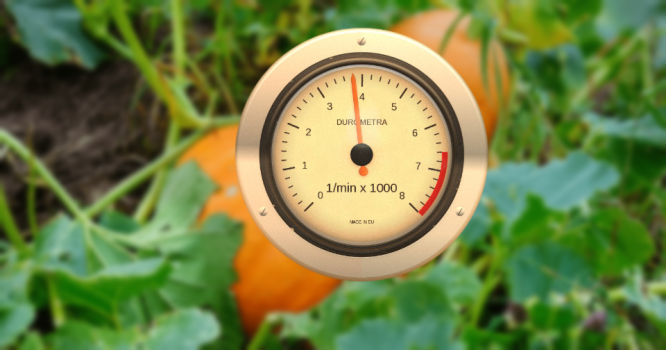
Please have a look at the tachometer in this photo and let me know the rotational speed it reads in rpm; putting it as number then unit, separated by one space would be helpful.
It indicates 3800 rpm
